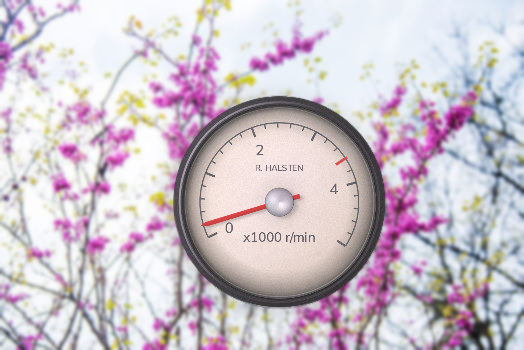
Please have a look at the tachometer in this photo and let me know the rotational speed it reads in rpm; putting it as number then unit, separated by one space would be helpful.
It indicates 200 rpm
